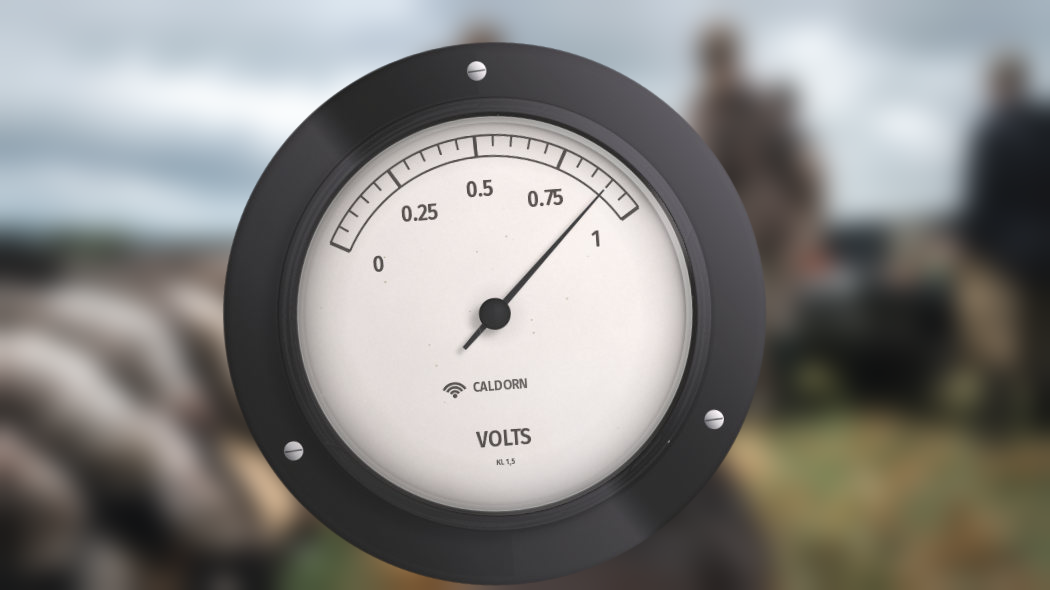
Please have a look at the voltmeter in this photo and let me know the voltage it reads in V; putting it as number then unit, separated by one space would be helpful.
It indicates 0.9 V
